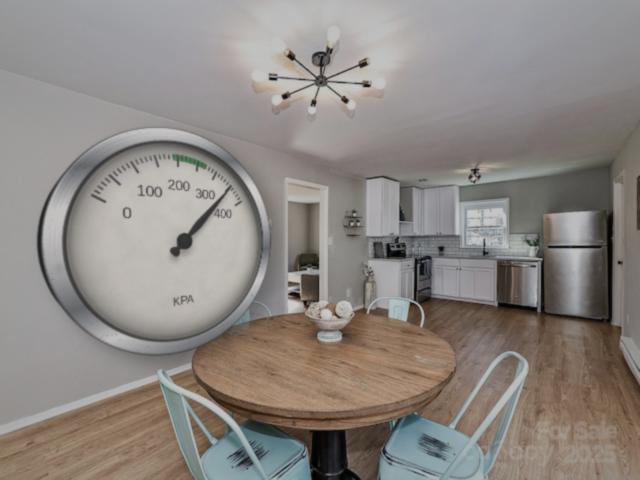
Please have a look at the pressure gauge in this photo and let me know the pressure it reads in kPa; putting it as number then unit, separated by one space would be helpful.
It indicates 350 kPa
